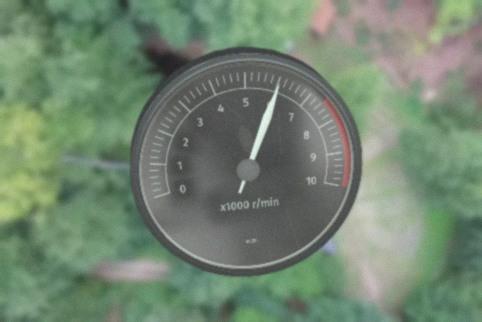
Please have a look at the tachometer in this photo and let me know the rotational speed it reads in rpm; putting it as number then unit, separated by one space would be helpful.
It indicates 6000 rpm
